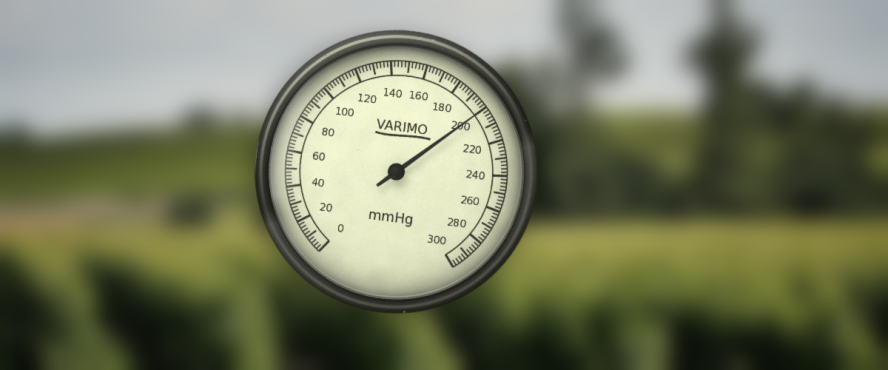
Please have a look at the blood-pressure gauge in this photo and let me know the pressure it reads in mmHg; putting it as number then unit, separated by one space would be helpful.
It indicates 200 mmHg
